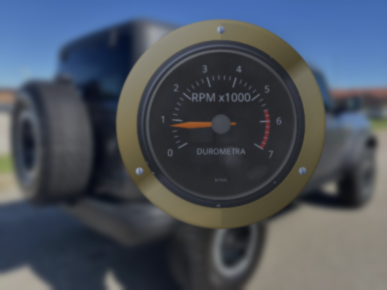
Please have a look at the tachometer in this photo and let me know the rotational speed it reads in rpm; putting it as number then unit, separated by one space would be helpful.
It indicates 800 rpm
